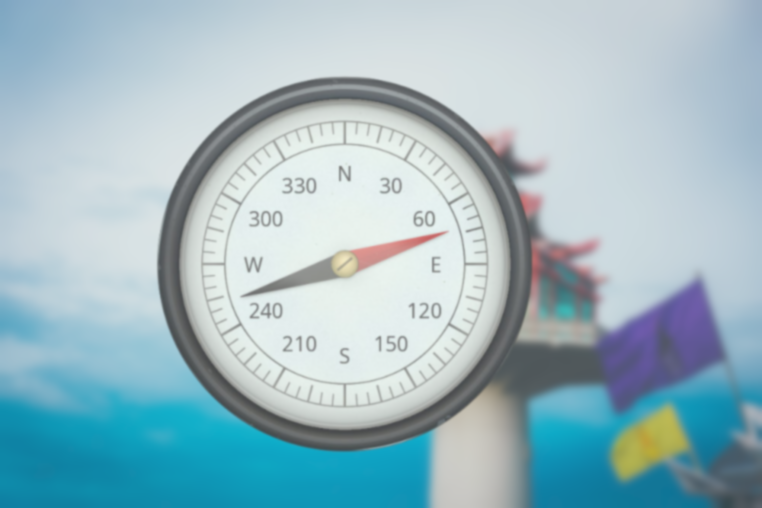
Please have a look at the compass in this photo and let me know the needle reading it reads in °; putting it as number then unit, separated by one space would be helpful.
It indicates 72.5 °
